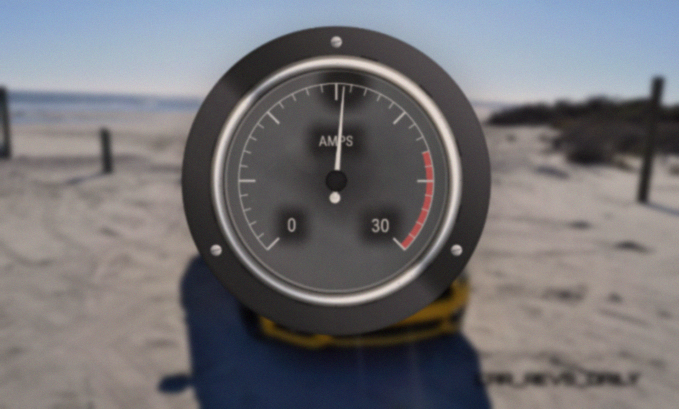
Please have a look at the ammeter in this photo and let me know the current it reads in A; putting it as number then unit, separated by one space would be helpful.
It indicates 15.5 A
